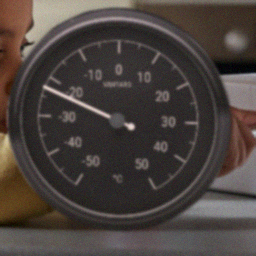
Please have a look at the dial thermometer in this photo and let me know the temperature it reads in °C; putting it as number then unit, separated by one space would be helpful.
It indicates -22.5 °C
